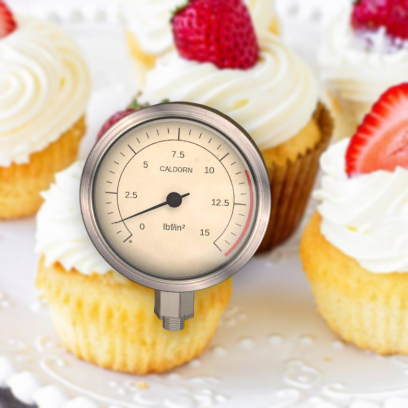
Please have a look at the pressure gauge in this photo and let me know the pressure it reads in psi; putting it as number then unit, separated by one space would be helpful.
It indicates 1 psi
